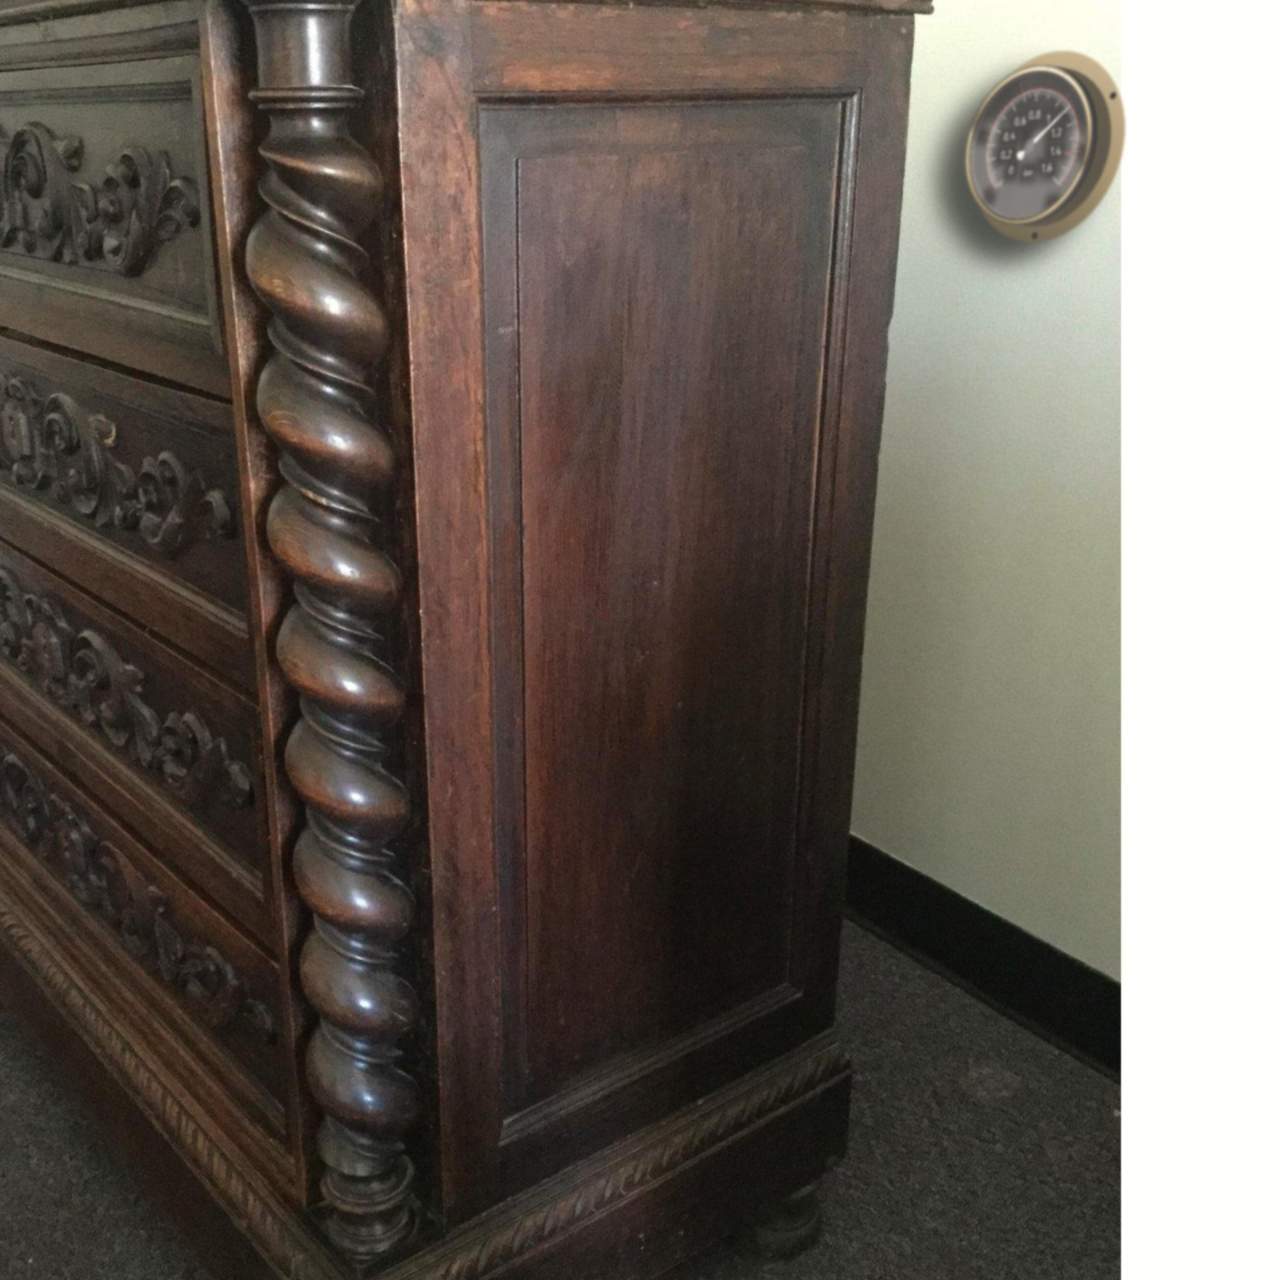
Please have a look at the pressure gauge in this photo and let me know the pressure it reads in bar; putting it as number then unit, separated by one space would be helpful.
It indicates 1.1 bar
